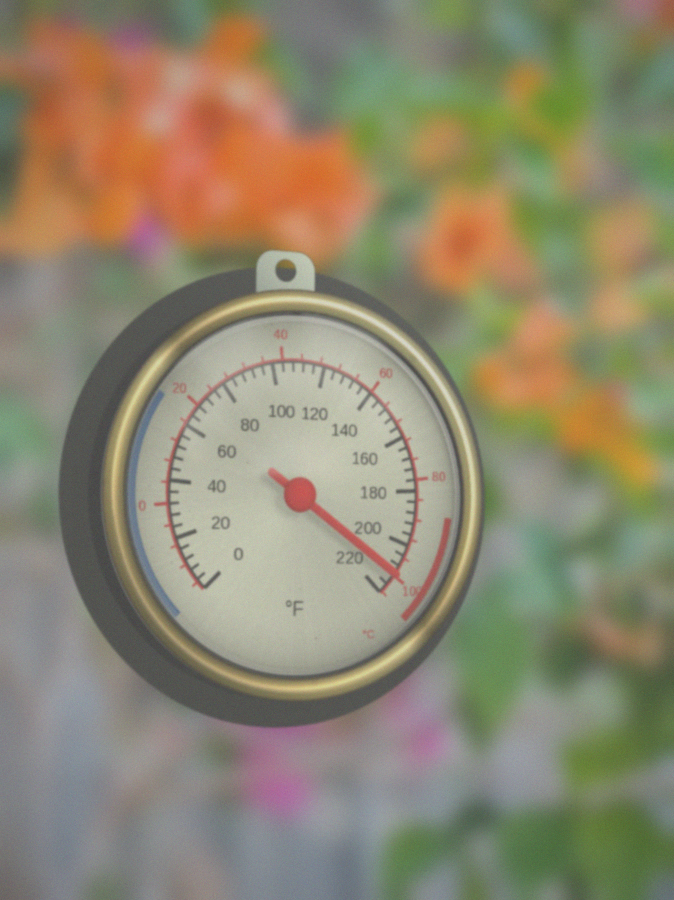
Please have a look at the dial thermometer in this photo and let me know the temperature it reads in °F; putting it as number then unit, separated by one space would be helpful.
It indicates 212 °F
